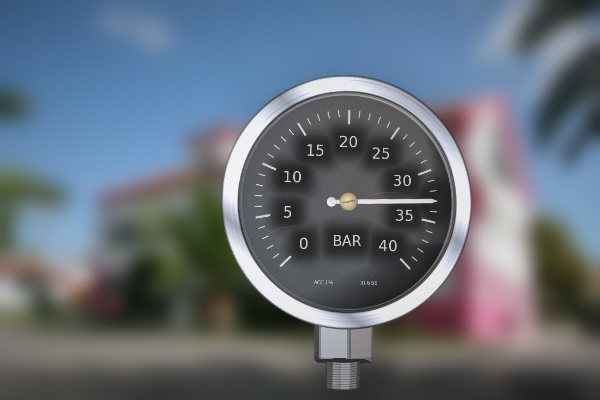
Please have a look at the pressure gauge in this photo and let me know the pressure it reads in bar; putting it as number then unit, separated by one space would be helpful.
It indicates 33 bar
